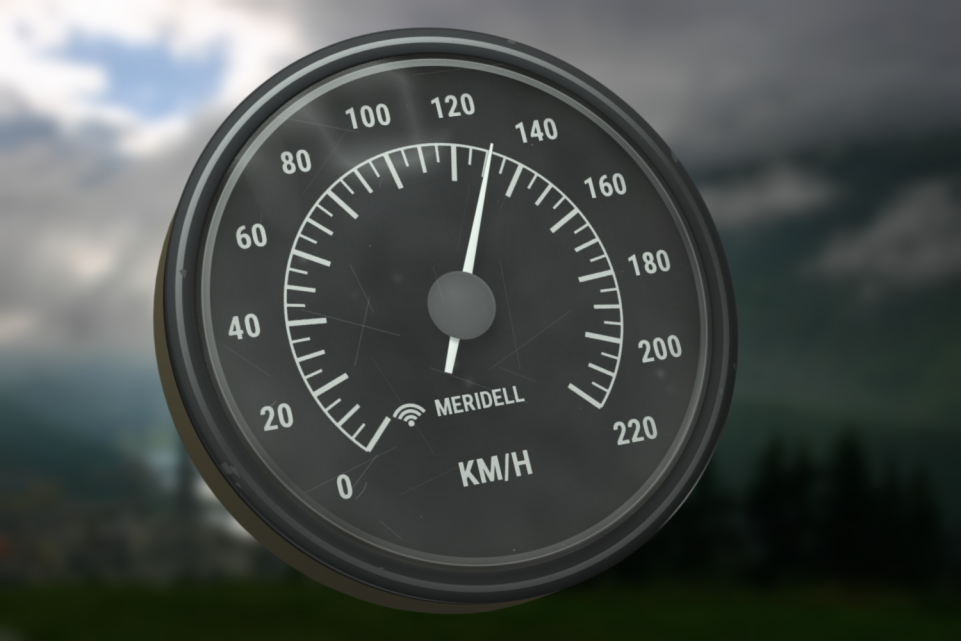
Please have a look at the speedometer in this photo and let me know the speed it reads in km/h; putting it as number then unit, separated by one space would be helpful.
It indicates 130 km/h
